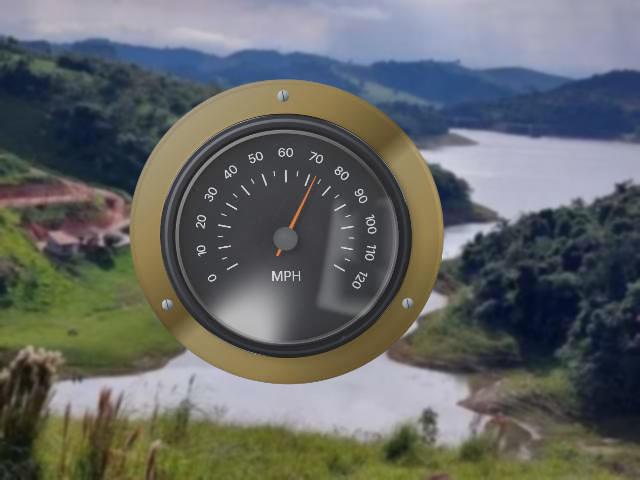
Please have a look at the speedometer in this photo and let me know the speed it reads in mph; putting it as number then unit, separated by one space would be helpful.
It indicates 72.5 mph
